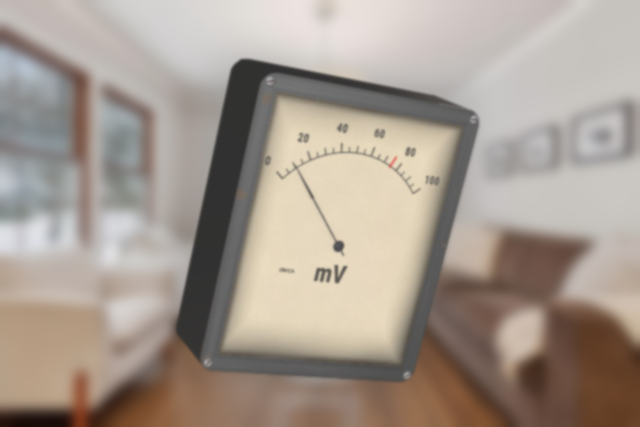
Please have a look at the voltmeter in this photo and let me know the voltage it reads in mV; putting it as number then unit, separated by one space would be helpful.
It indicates 10 mV
